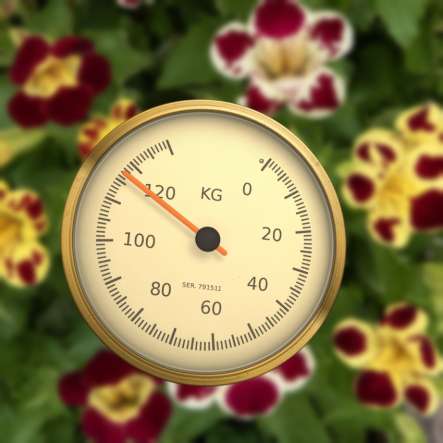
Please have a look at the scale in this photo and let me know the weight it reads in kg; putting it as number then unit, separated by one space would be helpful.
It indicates 117 kg
